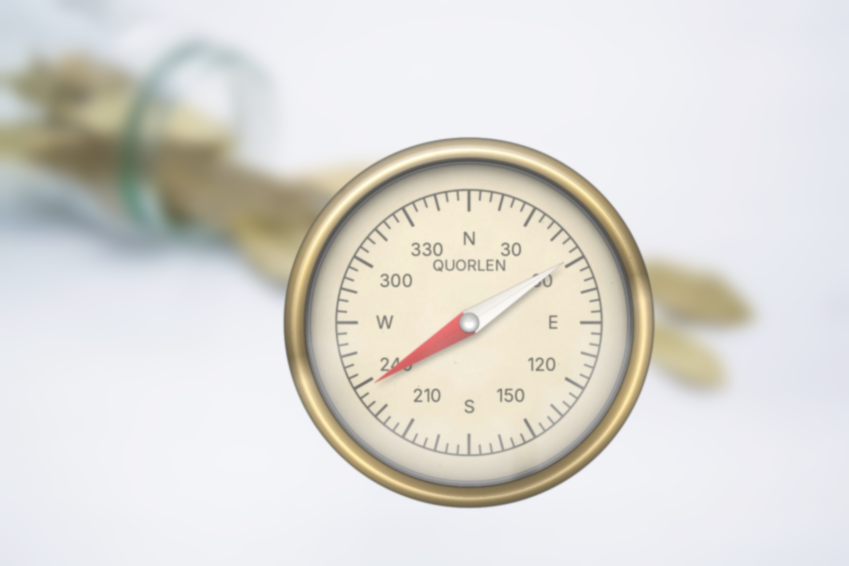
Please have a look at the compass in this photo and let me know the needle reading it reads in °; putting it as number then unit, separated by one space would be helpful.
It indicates 237.5 °
